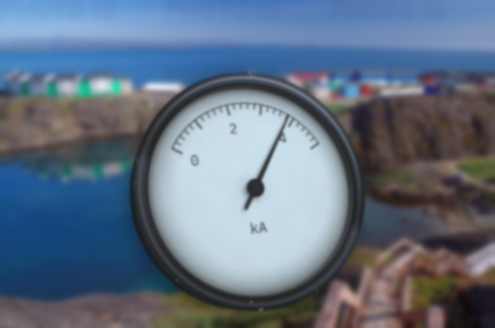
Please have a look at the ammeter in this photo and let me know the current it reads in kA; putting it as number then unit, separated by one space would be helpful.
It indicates 3.8 kA
